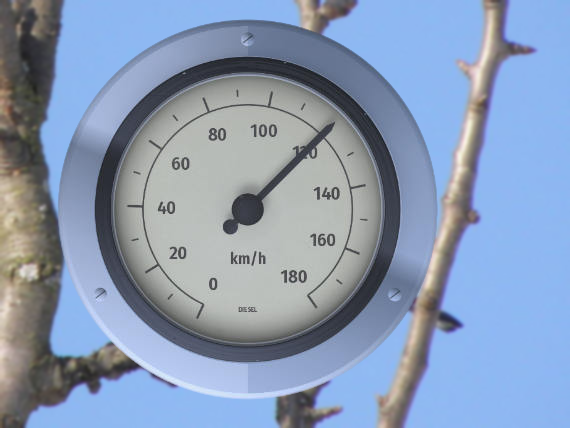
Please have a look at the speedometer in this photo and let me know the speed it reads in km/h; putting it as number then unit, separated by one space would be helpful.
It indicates 120 km/h
